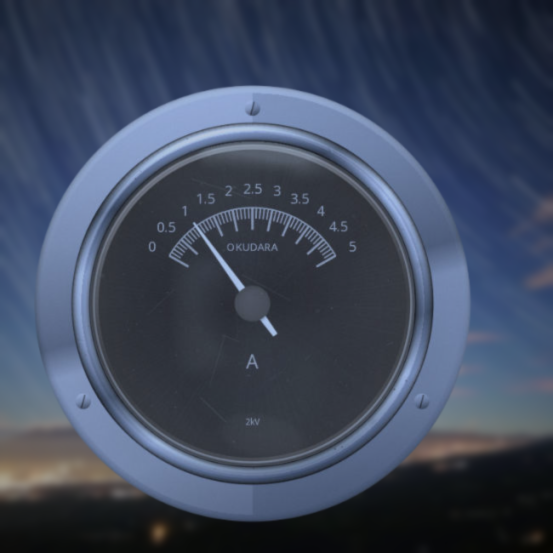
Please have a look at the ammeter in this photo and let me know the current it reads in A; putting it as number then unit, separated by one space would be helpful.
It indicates 1 A
